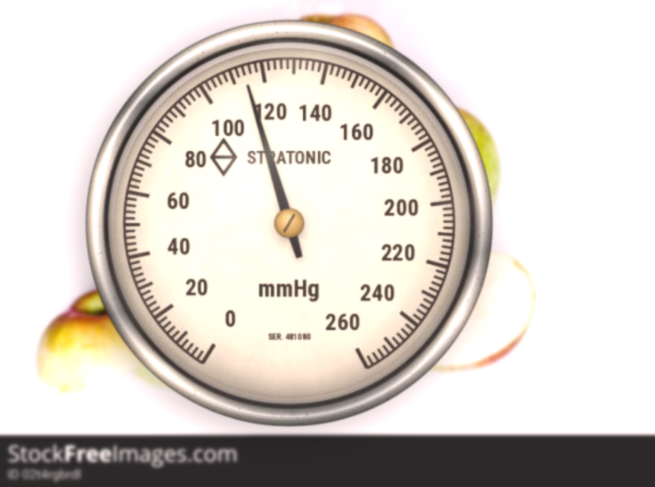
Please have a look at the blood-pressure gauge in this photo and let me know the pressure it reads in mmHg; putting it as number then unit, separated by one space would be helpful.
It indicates 114 mmHg
